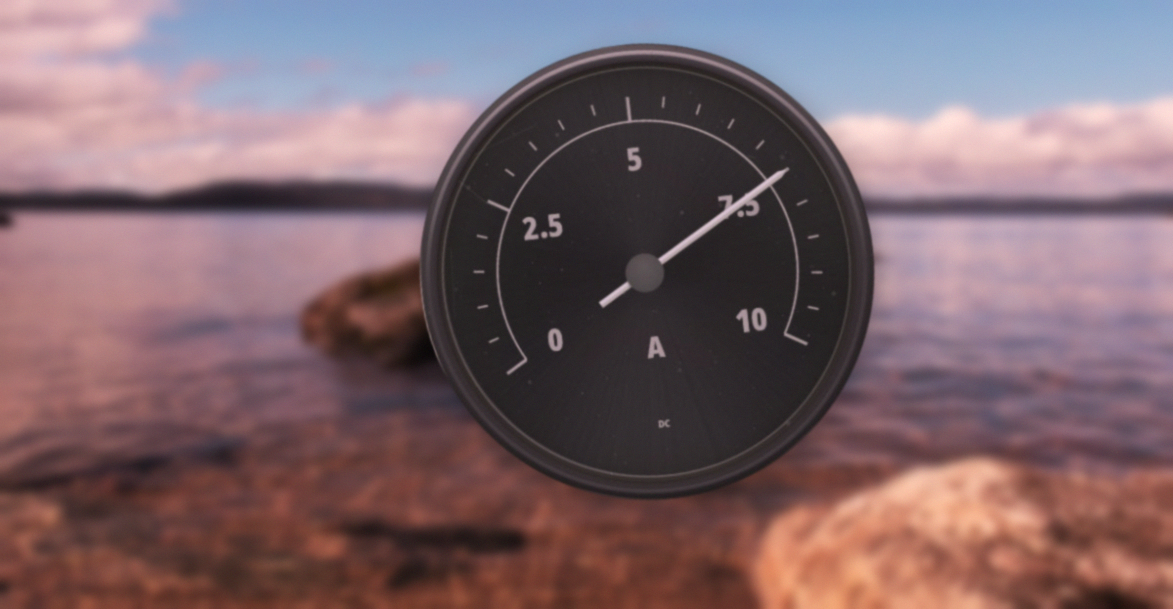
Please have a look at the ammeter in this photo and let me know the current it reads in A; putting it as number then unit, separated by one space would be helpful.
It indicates 7.5 A
